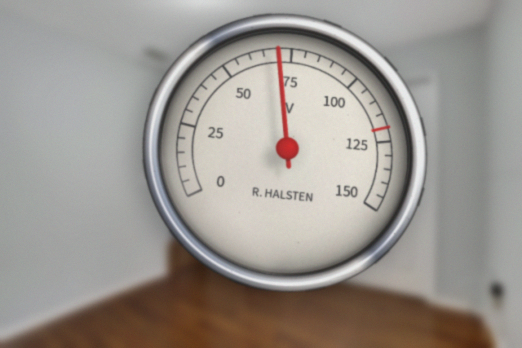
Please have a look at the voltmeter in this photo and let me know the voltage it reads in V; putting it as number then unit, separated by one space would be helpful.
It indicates 70 V
